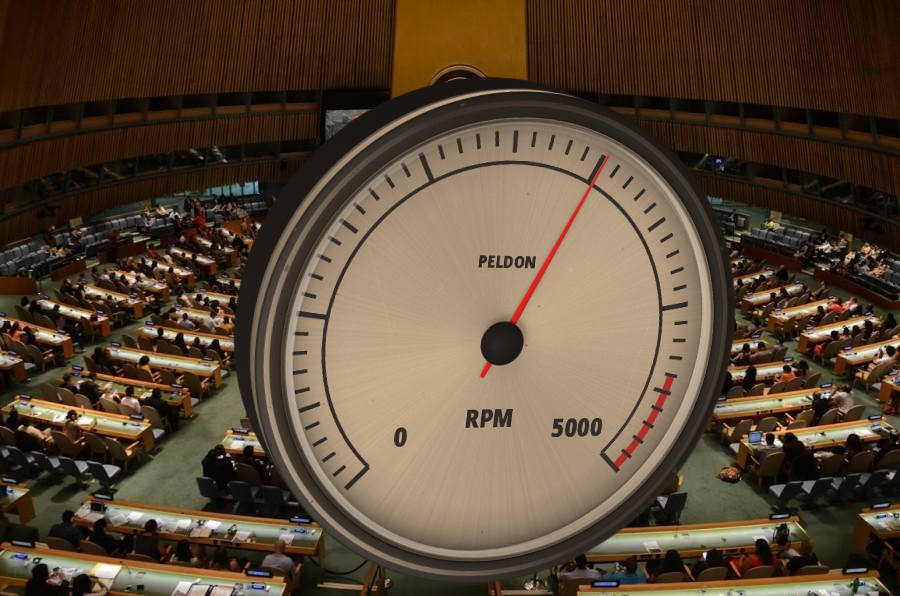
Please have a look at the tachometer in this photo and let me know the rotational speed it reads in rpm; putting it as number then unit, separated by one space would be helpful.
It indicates 3000 rpm
